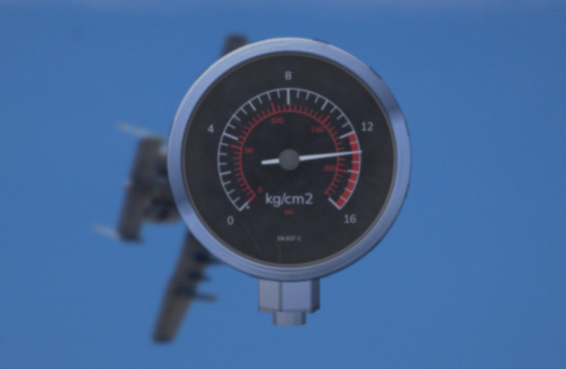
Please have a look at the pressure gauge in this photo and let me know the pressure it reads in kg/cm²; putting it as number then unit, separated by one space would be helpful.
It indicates 13 kg/cm²
